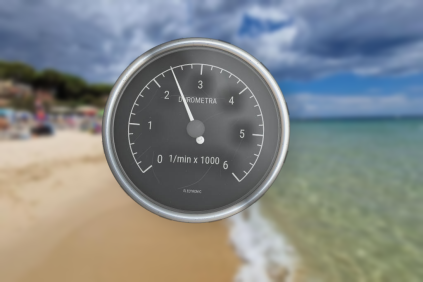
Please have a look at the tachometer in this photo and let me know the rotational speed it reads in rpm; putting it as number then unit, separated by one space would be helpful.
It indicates 2400 rpm
